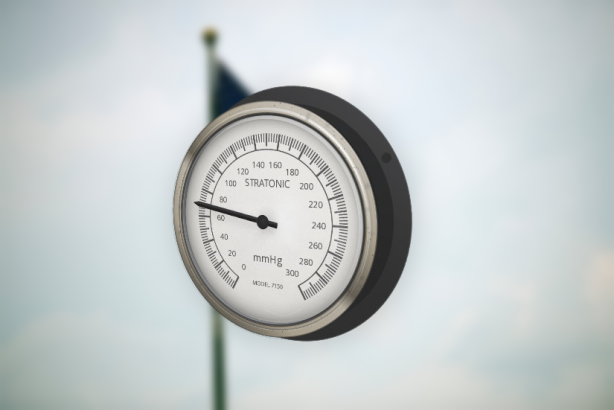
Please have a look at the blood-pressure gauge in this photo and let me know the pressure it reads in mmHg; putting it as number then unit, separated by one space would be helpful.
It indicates 70 mmHg
